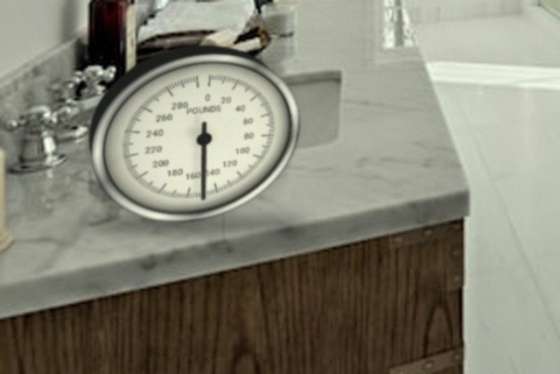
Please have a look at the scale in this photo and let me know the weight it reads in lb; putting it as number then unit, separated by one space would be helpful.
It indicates 150 lb
